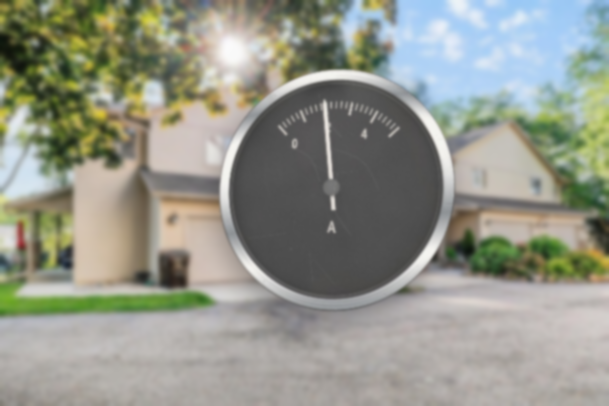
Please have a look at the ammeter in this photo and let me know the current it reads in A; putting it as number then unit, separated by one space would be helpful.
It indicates 2 A
